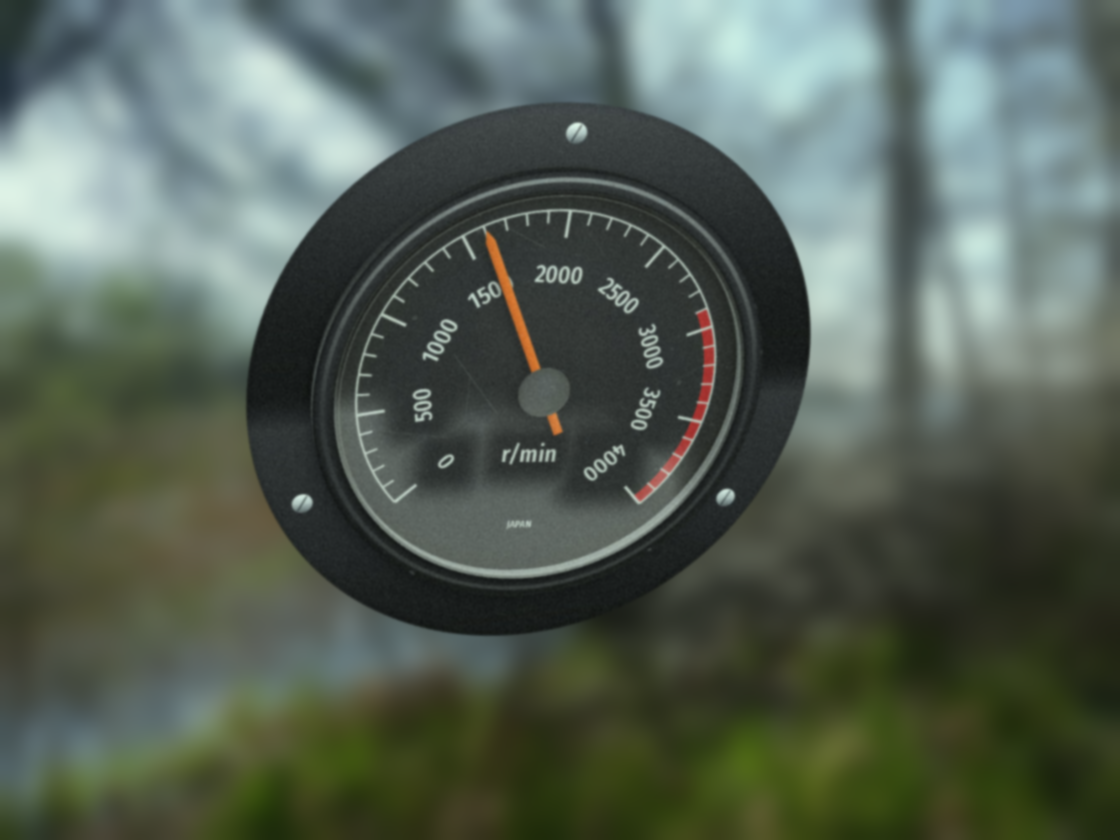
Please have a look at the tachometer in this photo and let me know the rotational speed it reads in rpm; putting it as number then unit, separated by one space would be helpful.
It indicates 1600 rpm
